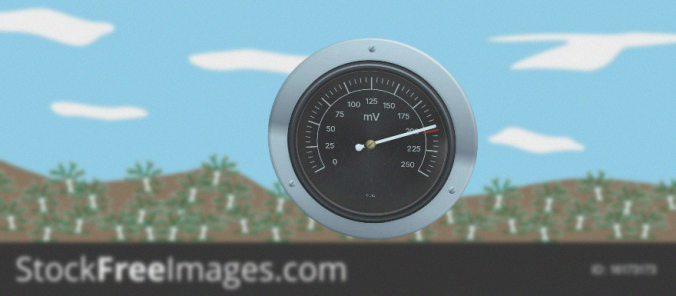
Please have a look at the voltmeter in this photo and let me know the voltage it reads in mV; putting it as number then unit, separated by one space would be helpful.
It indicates 200 mV
